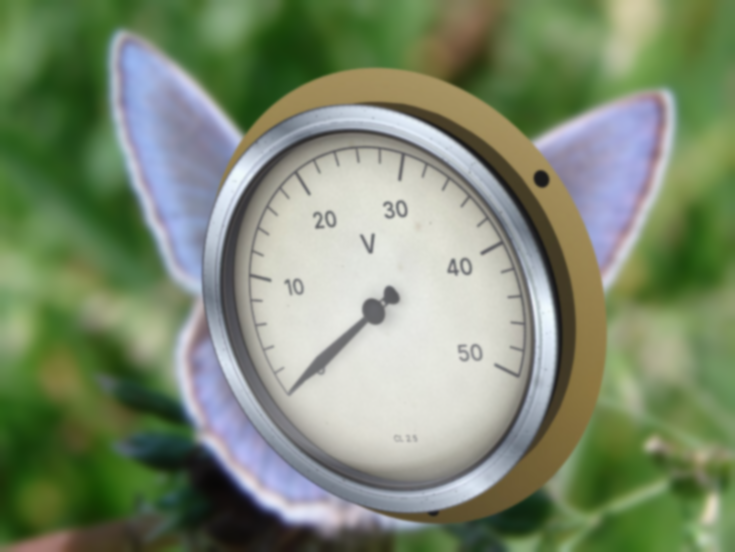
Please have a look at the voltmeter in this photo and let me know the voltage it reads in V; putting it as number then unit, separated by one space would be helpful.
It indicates 0 V
